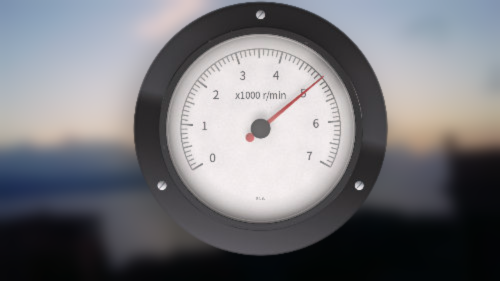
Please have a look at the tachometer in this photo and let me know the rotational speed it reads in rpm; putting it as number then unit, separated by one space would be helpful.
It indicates 5000 rpm
